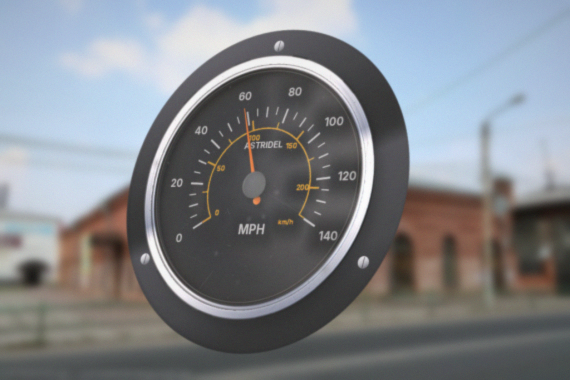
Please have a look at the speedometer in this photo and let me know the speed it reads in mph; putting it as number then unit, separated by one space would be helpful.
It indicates 60 mph
